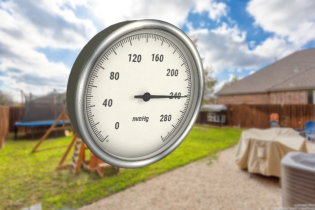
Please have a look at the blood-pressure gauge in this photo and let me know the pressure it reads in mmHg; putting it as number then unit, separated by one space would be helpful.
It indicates 240 mmHg
